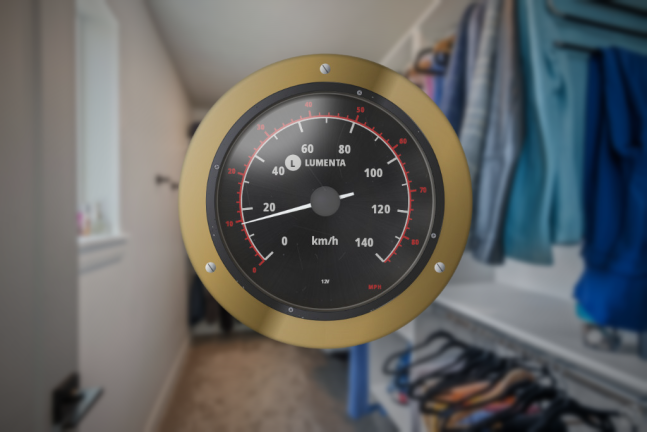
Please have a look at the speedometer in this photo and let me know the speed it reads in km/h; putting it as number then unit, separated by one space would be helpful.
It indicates 15 km/h
